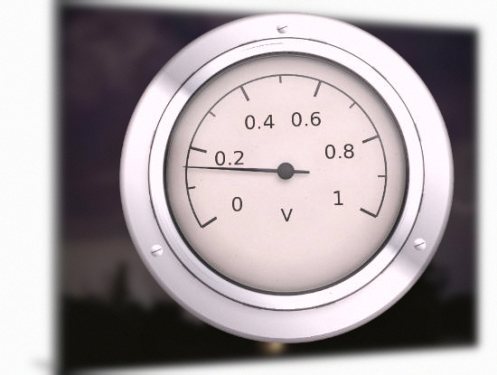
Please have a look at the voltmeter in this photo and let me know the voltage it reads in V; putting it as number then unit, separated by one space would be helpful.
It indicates 0.15 V
